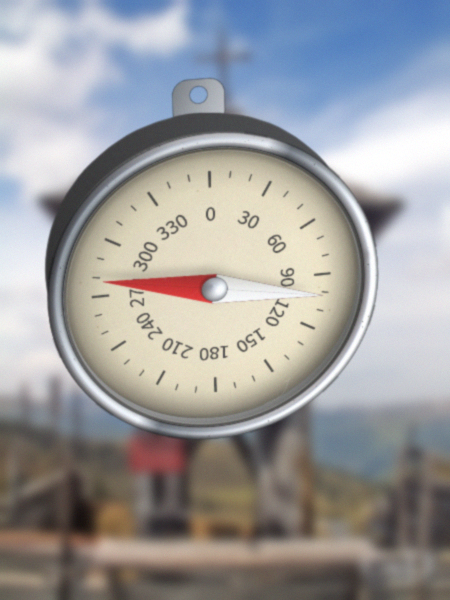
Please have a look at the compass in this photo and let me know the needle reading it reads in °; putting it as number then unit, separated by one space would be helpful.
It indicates 280 °
